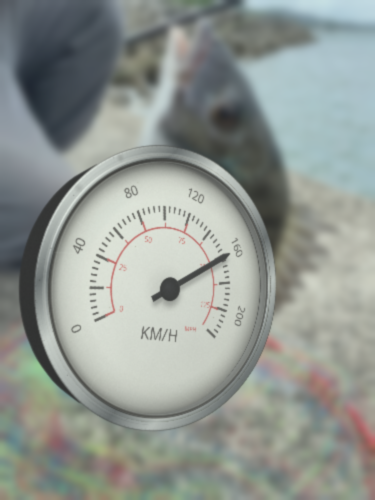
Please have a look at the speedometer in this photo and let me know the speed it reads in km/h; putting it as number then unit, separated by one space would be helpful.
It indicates 160 km/h
